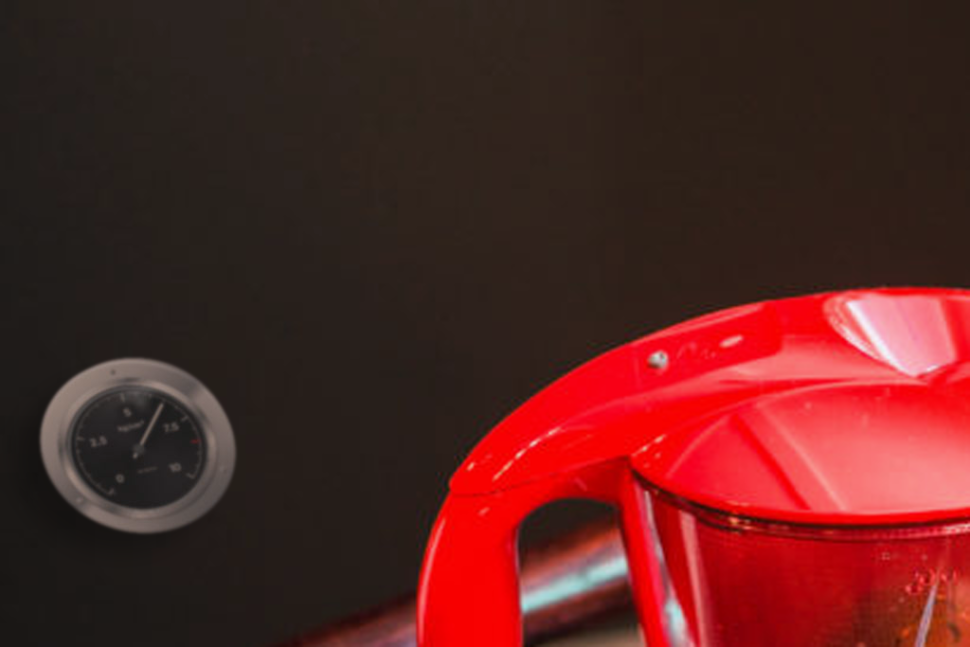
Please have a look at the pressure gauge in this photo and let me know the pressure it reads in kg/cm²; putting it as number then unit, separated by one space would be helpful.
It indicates 6.5 kg/cm²
